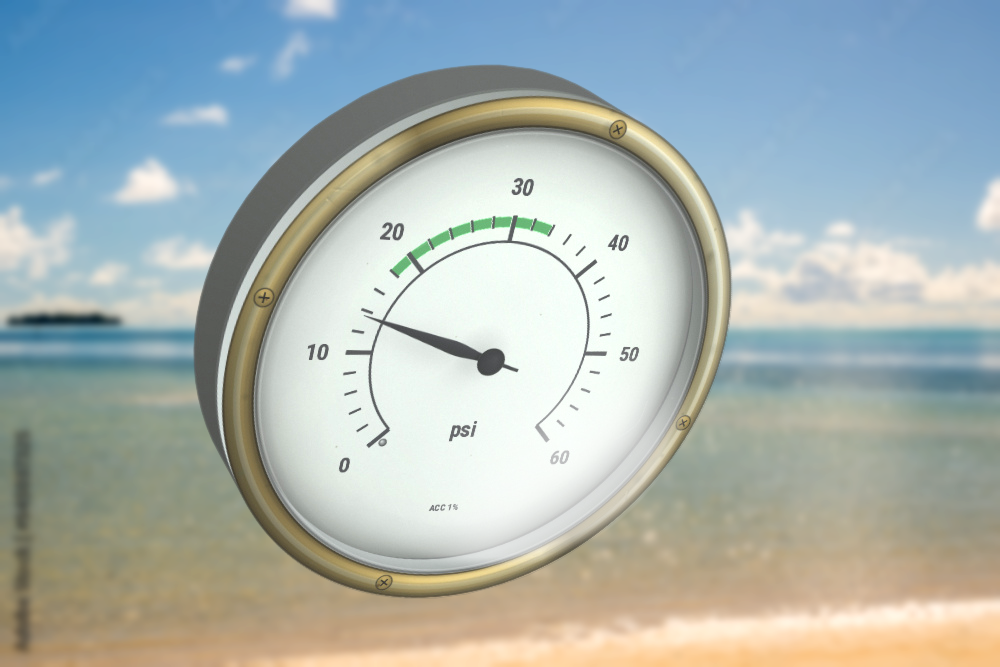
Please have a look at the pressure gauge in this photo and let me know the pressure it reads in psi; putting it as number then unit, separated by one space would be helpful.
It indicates 14 psi
